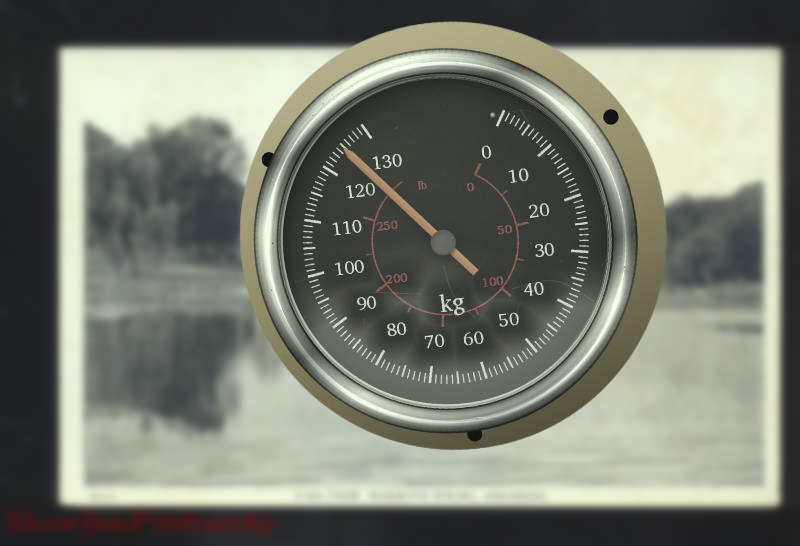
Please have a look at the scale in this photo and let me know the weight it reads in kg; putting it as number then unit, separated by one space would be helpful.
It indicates 125 kg
